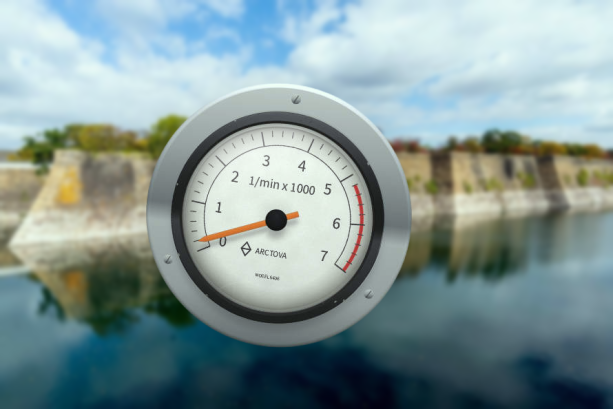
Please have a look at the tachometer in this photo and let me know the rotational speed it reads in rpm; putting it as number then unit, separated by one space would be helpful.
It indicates 200 rpm
